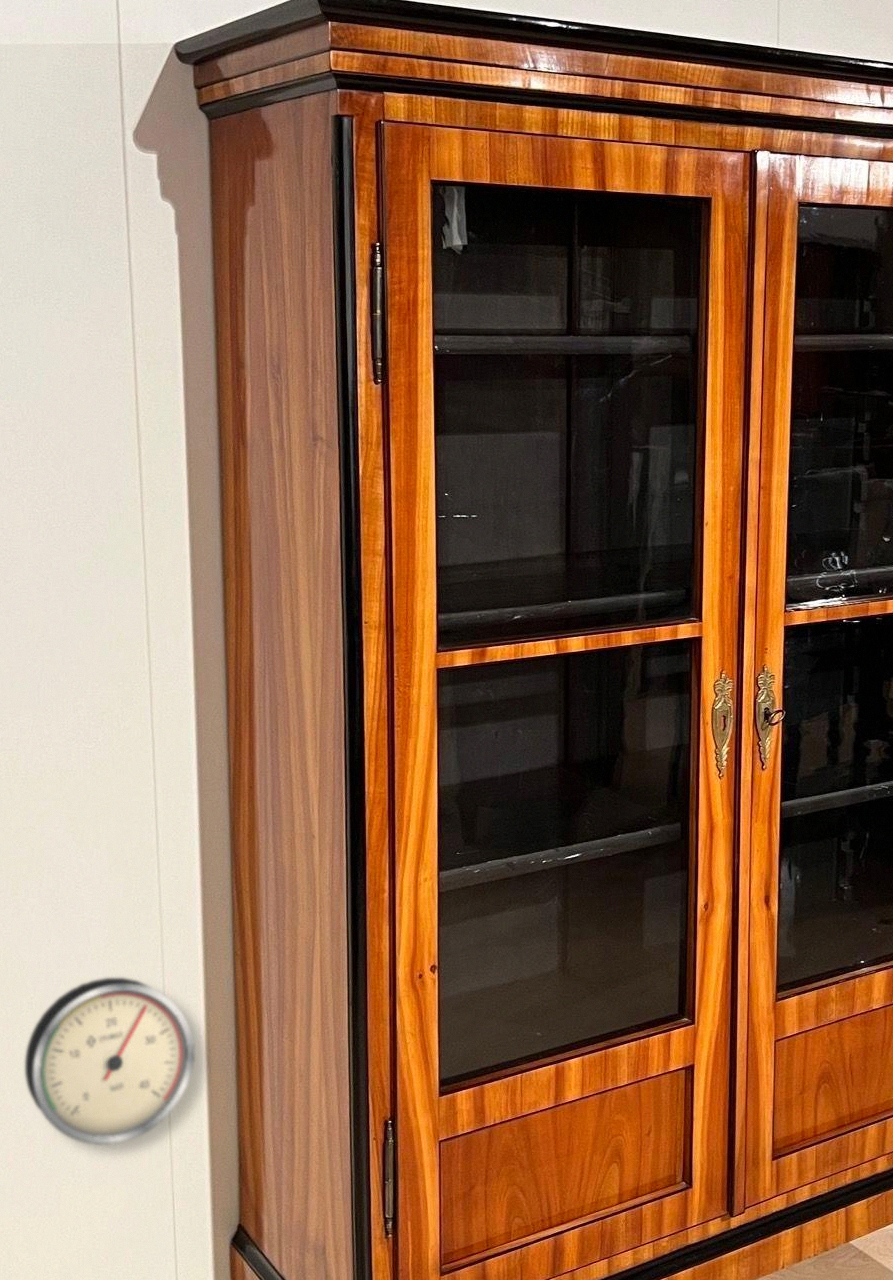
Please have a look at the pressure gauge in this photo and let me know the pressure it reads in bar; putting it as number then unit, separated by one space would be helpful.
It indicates 25 bar
